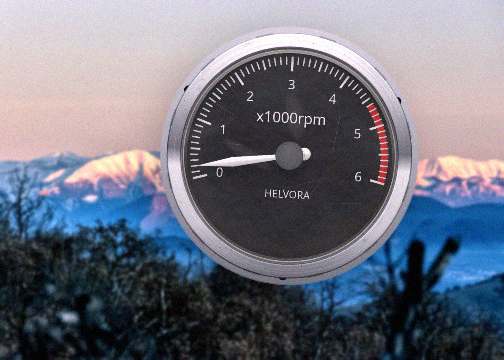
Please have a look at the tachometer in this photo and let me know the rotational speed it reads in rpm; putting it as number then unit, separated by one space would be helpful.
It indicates 200 rpm
